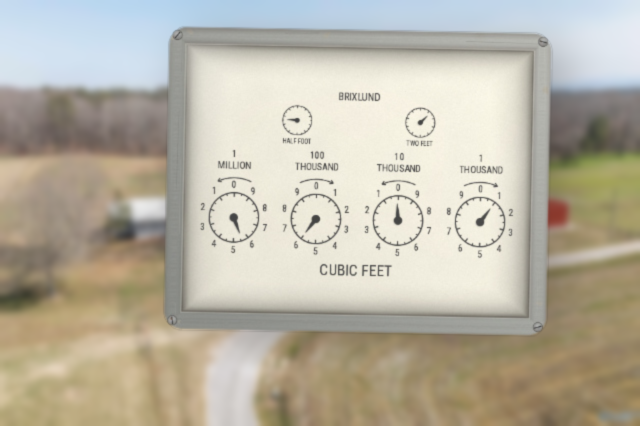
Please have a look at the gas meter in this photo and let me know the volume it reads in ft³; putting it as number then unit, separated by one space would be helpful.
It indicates 560100 ft³
